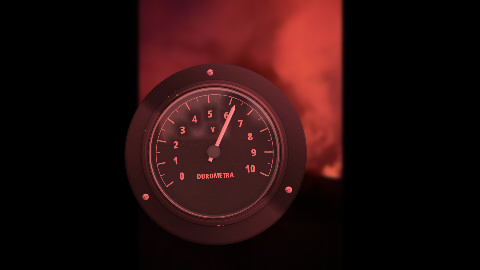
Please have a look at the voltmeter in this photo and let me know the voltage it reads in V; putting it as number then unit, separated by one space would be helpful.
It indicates 6.25 V
